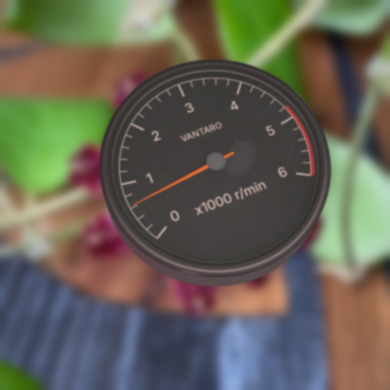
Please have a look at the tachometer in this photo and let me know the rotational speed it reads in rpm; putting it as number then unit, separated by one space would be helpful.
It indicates 600 rpm
